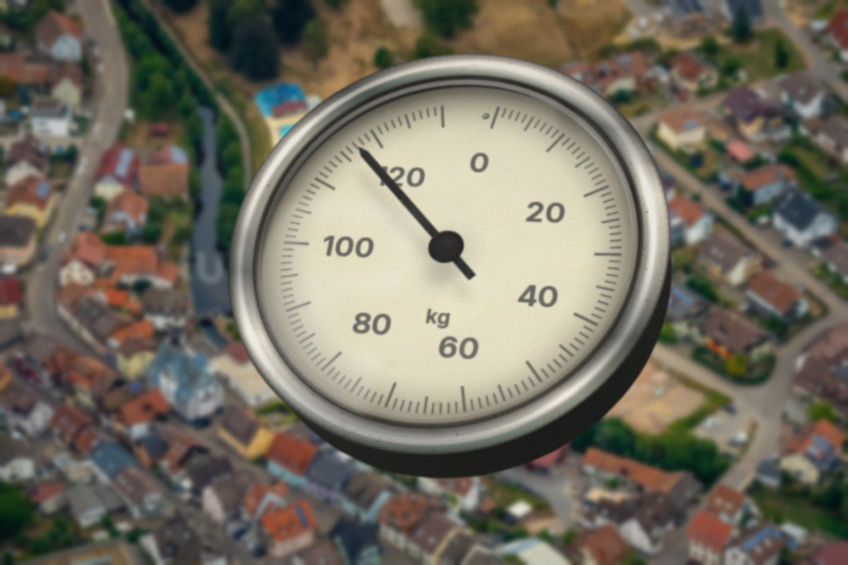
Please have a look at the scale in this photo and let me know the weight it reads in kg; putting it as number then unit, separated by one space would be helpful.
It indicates 117 kg
